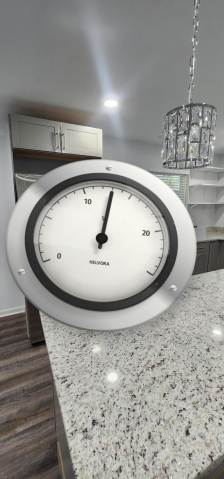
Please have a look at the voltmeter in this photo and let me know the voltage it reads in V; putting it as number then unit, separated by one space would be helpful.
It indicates 13 V
